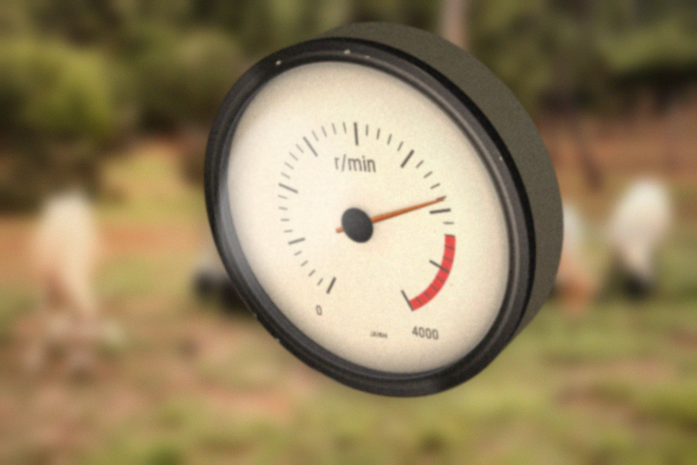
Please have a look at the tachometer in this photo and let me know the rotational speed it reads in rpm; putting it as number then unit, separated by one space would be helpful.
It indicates 2900 rpm
